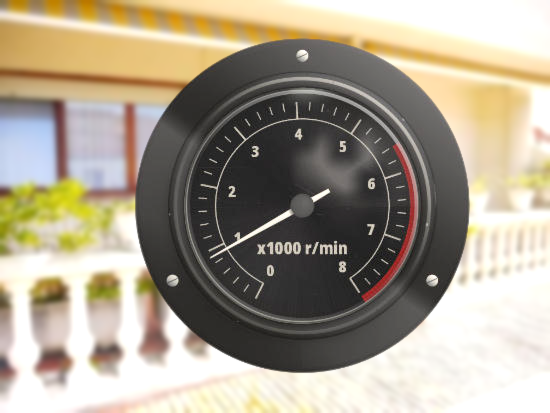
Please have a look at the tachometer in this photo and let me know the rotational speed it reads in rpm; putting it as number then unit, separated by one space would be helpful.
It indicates 900 rpm
